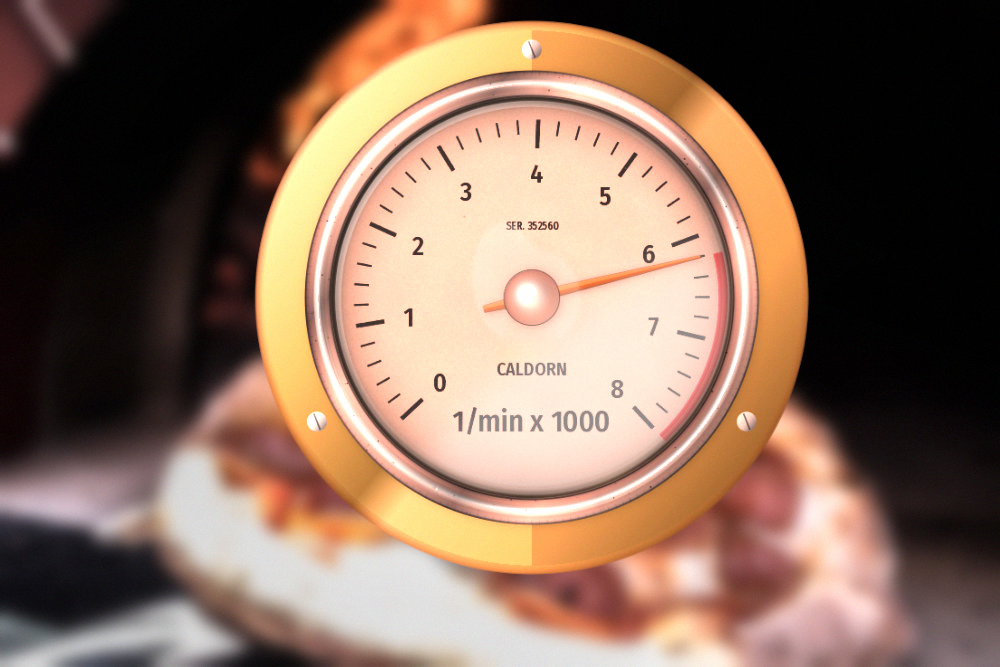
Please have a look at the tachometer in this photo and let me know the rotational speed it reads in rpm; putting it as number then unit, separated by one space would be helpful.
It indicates 6200 rpm
